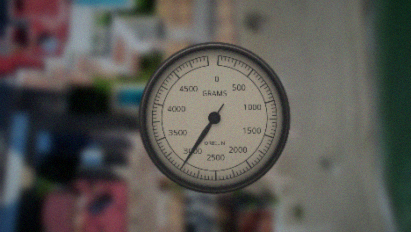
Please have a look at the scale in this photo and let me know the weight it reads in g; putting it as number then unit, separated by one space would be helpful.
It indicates 3000 g
